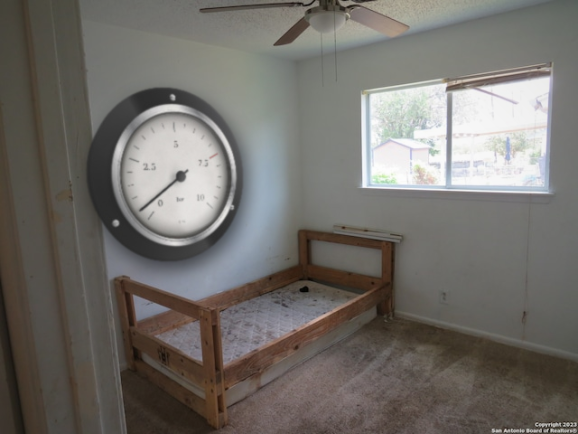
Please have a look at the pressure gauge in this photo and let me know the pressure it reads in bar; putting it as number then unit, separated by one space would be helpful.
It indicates 0.5 bar
